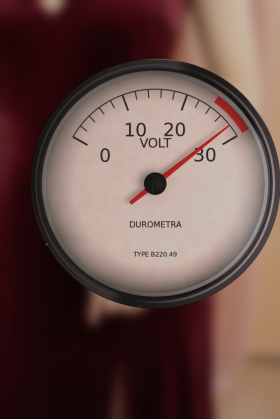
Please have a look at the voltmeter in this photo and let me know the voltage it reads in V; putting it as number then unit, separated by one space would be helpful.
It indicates 28 V
